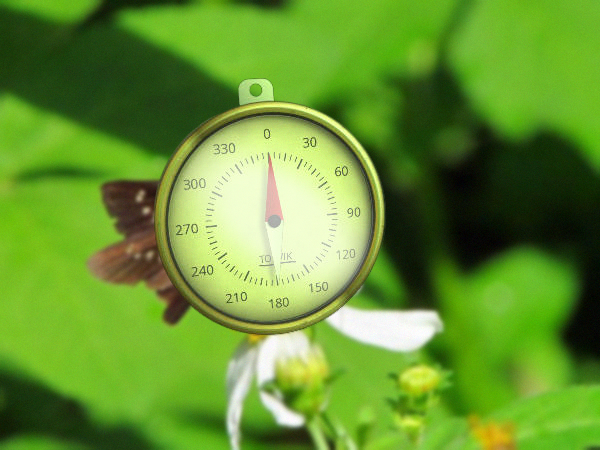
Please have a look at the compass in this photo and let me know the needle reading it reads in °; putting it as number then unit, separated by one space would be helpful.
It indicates 0 °
